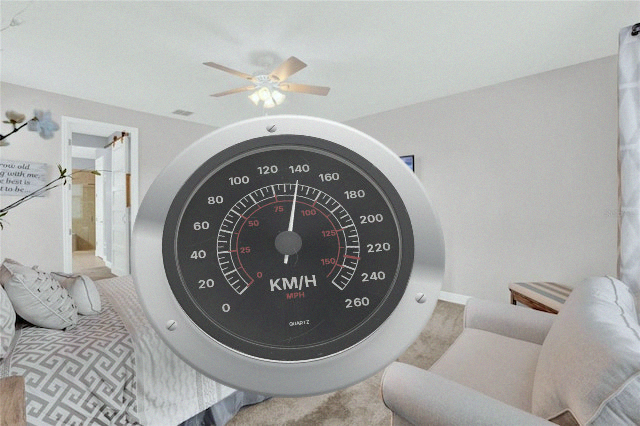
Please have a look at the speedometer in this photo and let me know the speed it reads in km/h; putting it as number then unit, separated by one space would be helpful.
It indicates 140 km/h
